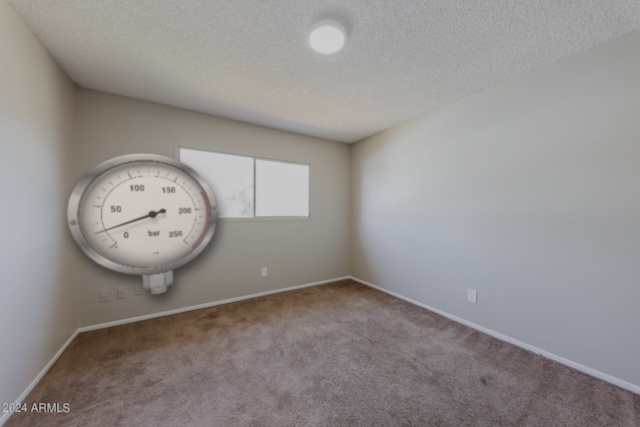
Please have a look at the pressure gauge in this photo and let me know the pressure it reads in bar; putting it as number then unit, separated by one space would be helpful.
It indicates 20 bar
